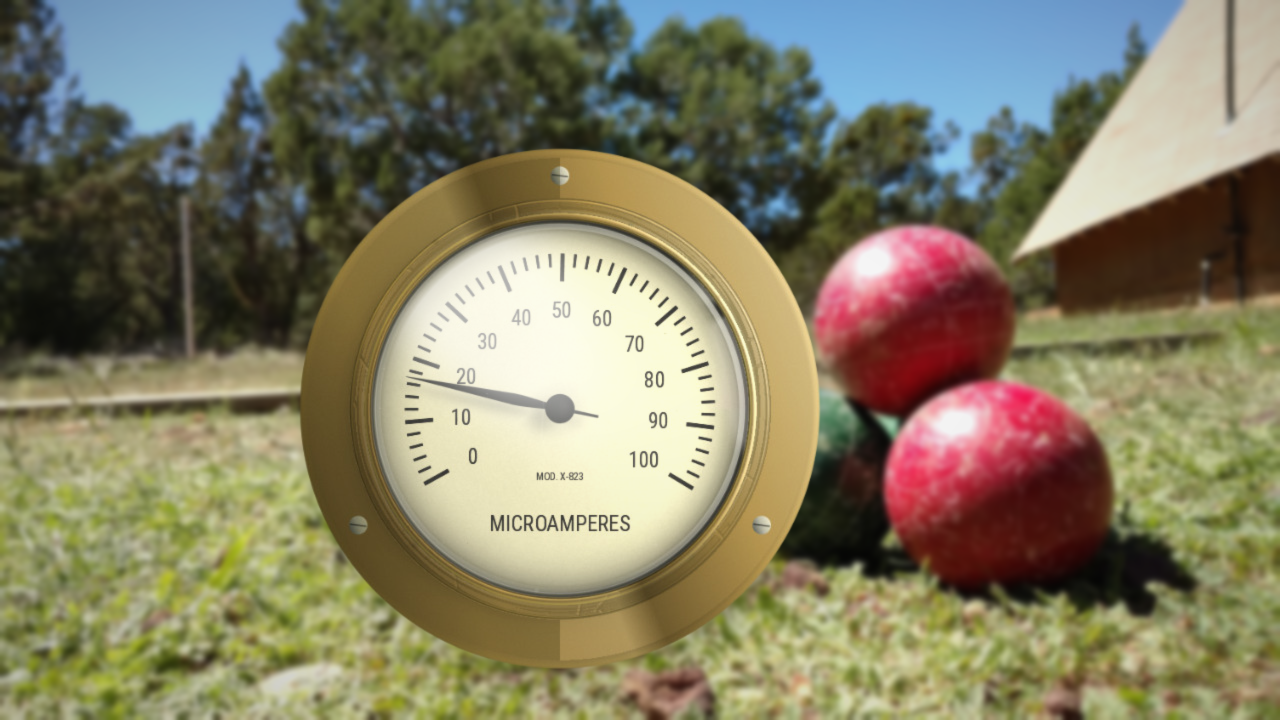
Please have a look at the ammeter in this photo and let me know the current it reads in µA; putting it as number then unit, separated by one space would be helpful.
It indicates 17 µA
